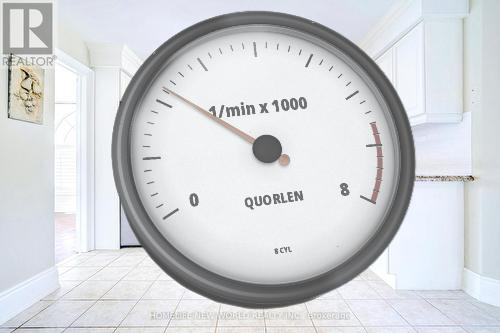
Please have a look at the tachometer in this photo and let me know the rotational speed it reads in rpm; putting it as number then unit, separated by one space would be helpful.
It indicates 2200 rpm
